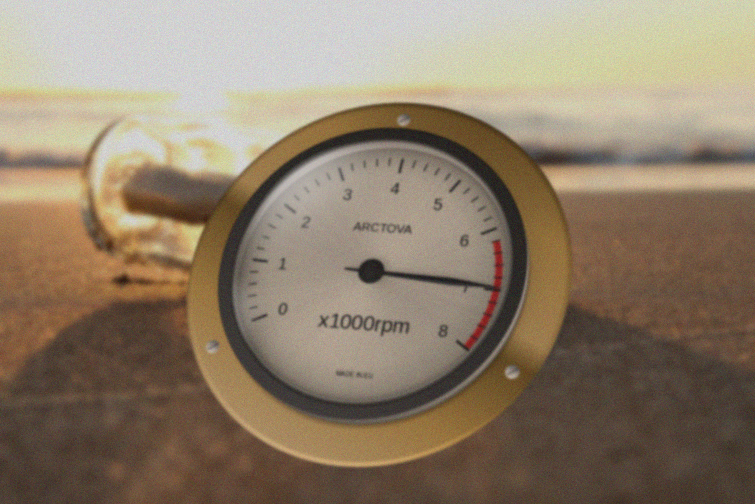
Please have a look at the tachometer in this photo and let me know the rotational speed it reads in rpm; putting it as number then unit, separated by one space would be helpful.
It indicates 7000 rpm
